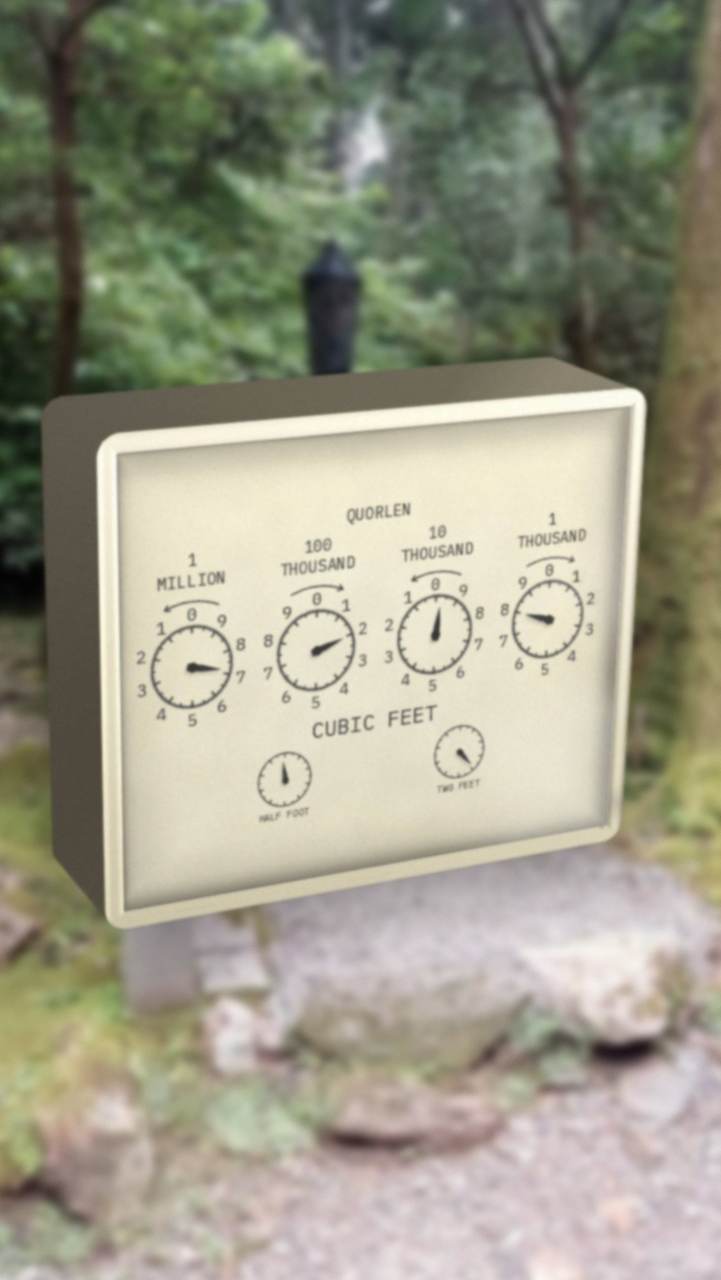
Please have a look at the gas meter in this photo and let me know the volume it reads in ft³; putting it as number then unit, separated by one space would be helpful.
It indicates 719800 ft³
